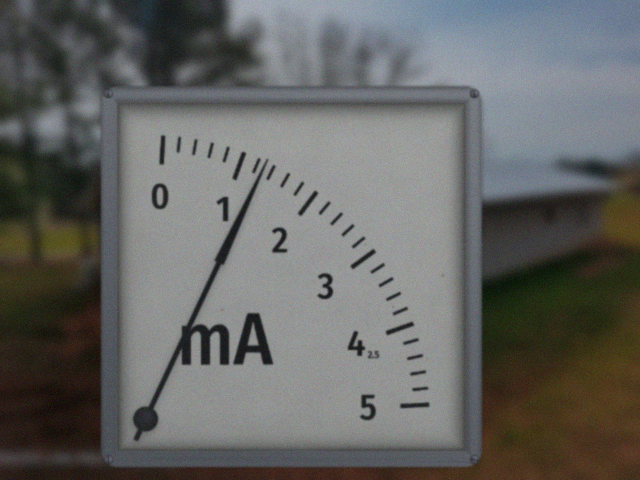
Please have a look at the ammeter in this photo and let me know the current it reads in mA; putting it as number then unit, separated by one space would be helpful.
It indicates 1.3 mA
